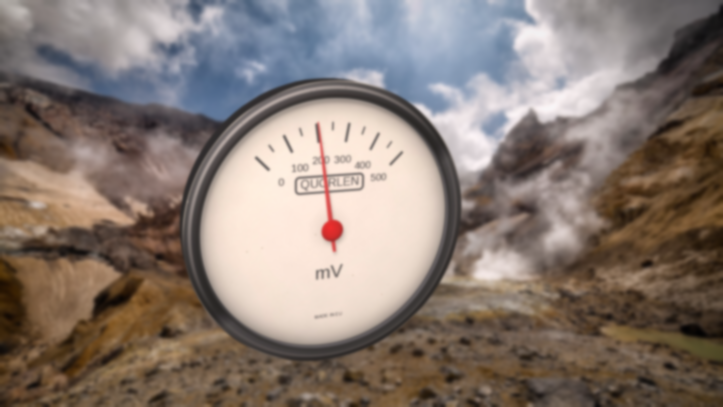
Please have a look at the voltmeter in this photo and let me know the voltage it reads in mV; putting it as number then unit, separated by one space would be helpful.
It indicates 200 mV
